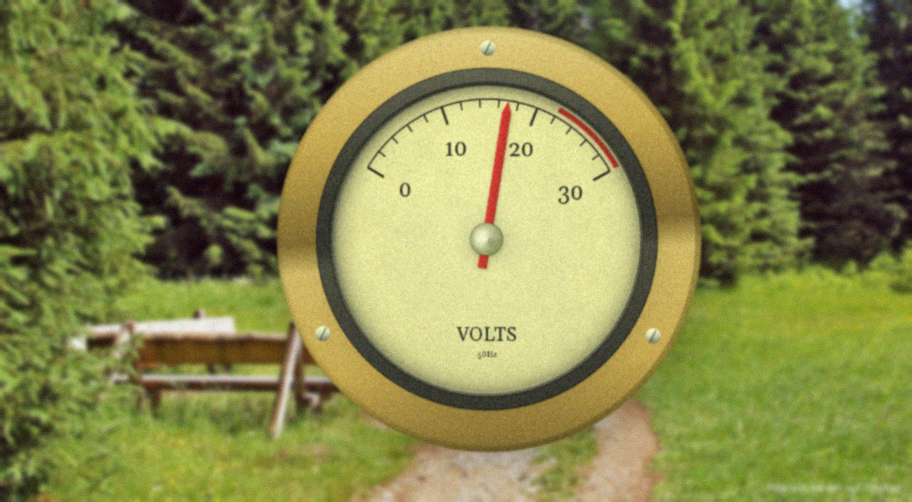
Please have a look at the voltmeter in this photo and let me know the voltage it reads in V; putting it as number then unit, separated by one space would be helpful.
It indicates 17 V
